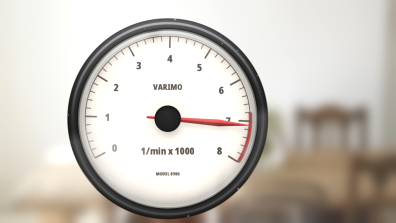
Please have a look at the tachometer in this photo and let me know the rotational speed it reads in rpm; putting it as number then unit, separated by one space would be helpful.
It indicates 7100 rpm
